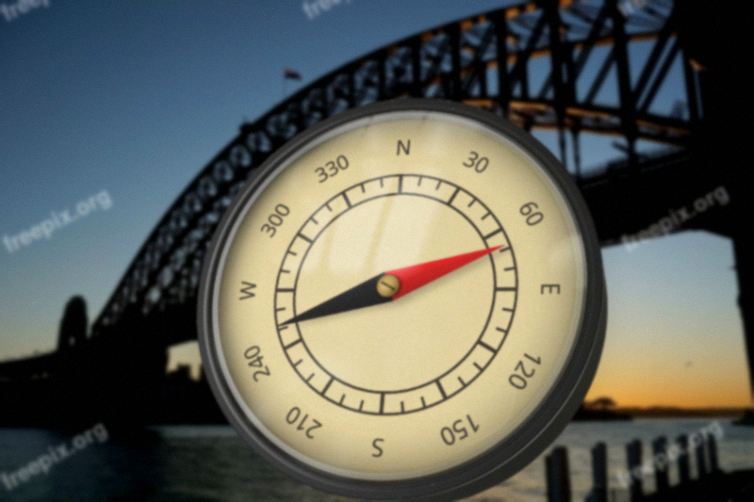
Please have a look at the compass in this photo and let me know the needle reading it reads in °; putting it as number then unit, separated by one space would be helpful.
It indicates 70 °
